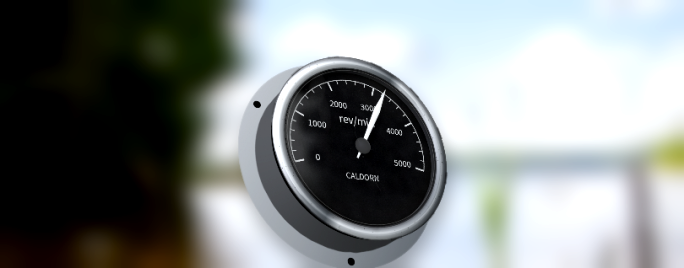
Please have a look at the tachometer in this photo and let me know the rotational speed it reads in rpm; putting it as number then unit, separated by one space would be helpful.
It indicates 3200 rpm
